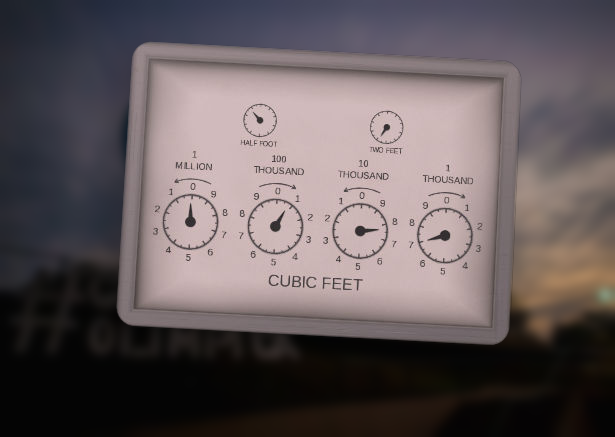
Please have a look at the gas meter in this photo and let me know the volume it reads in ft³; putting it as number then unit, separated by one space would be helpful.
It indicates 7700 ft³
